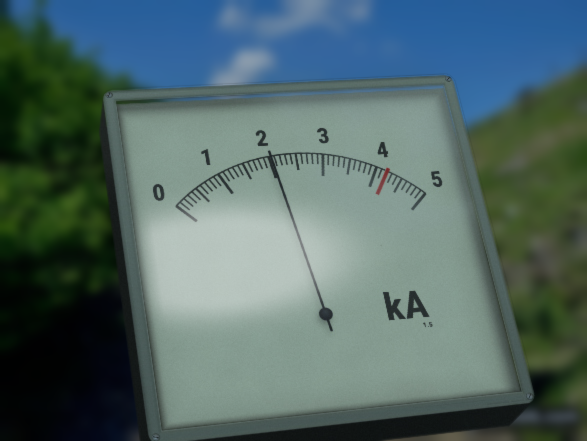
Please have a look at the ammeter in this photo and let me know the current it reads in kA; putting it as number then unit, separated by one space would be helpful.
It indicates 2 kA
